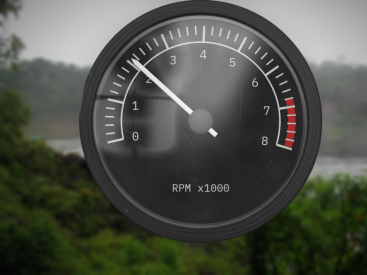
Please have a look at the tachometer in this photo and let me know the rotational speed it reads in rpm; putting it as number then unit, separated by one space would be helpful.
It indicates 2100 rpm
